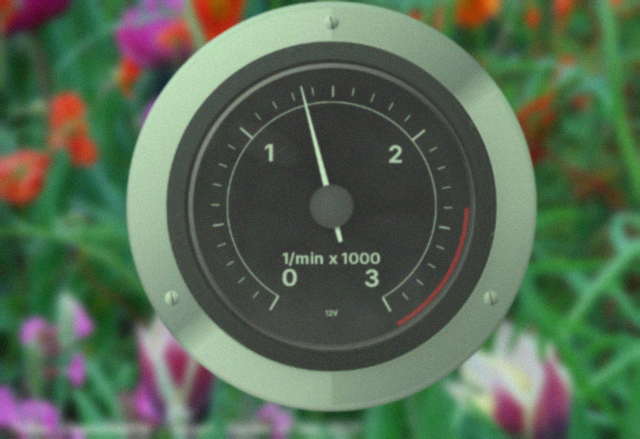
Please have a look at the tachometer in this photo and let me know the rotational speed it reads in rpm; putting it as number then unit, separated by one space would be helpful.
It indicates 1350 rpm
